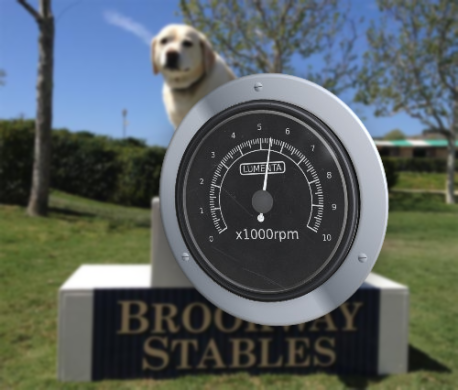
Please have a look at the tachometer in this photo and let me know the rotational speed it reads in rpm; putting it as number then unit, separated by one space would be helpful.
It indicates 5500 rpm
